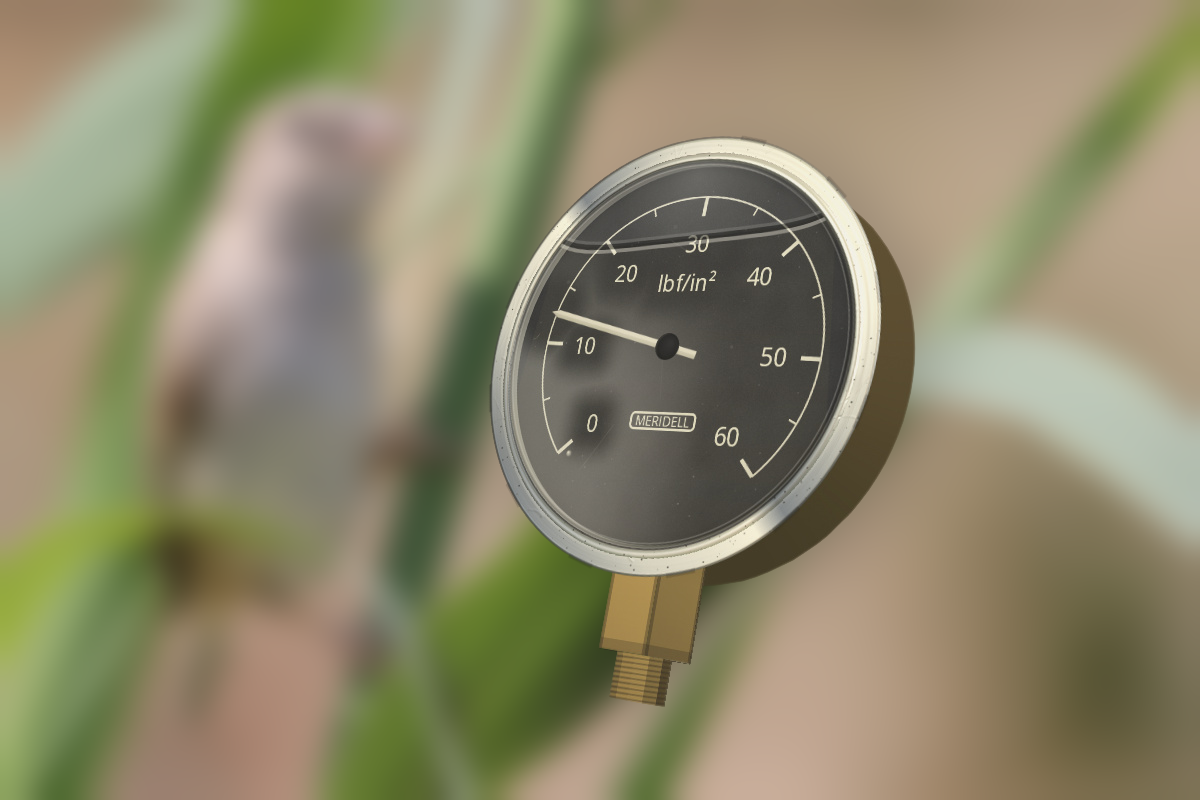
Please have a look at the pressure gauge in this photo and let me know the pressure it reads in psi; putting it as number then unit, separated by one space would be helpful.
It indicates 12.5 psi
